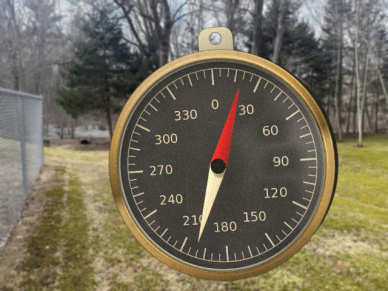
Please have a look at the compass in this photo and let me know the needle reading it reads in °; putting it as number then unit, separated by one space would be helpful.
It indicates 20 °
